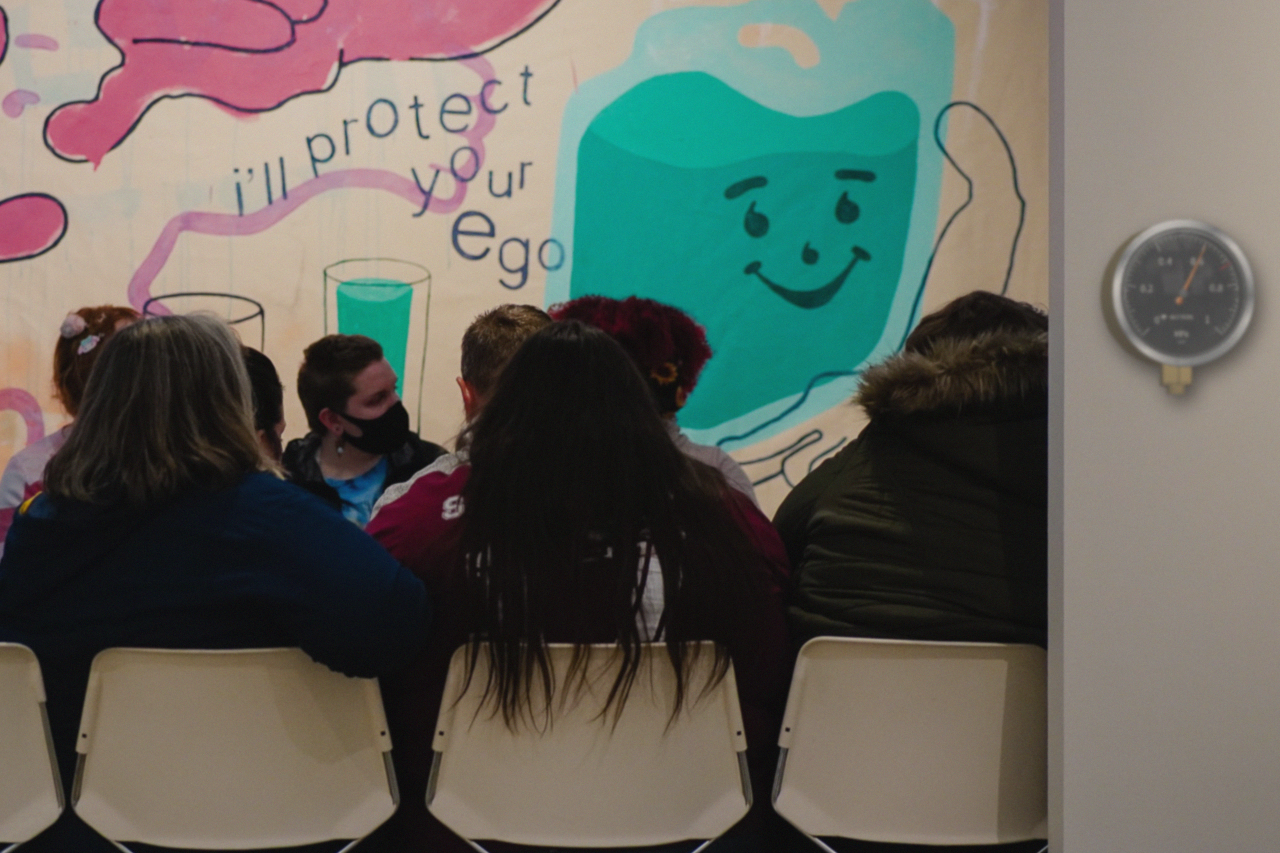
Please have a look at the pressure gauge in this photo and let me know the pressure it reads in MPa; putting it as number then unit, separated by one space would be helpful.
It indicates 0.6 MPa
